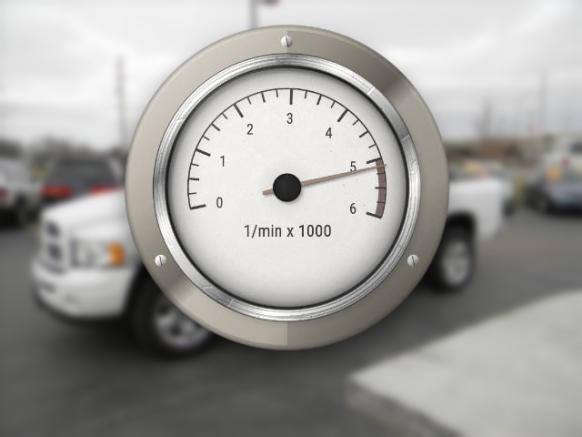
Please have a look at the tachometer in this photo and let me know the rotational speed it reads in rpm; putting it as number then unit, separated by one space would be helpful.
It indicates 5125 rpm
